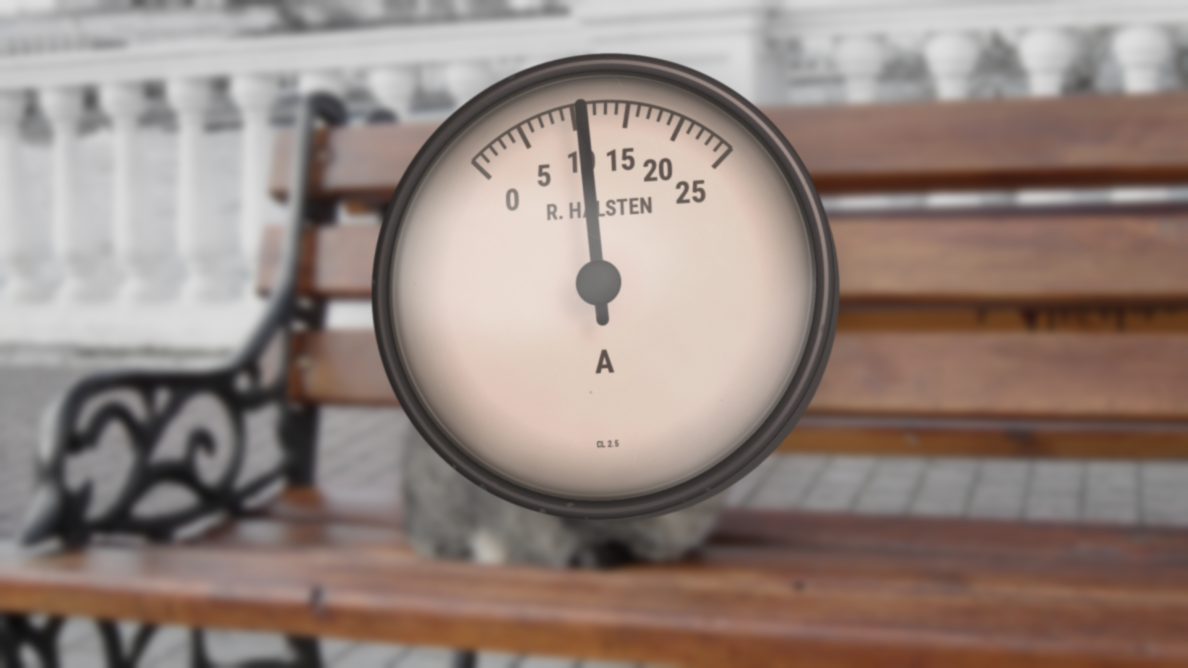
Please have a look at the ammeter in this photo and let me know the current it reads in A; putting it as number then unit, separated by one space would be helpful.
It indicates 11 A
